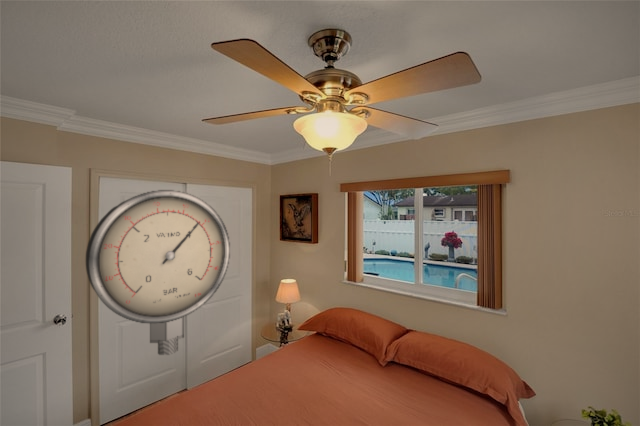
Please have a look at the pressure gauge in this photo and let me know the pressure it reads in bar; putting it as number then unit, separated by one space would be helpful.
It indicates 4 bar
